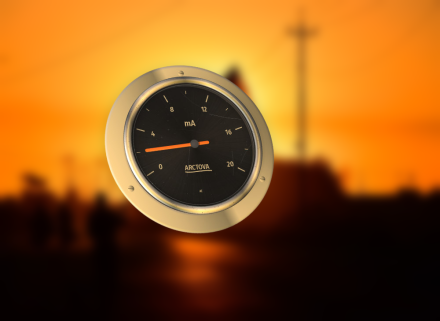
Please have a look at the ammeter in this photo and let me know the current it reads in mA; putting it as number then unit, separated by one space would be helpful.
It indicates 2 mA
